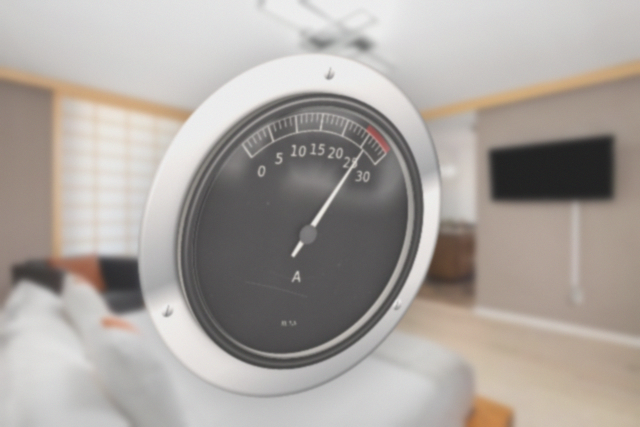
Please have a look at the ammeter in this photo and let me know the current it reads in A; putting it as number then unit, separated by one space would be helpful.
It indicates 25 A
